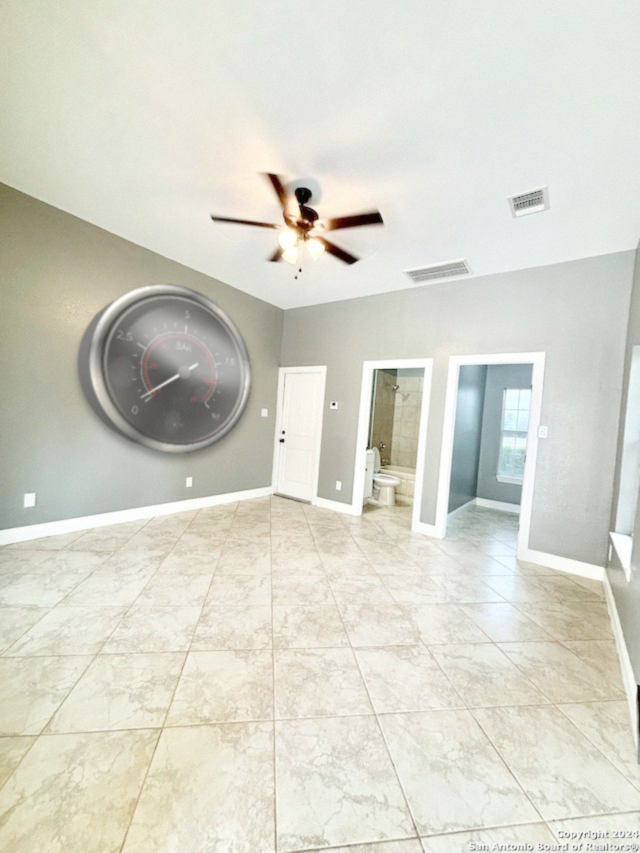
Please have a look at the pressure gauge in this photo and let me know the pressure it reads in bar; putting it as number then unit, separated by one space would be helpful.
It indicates 0.25 bar
